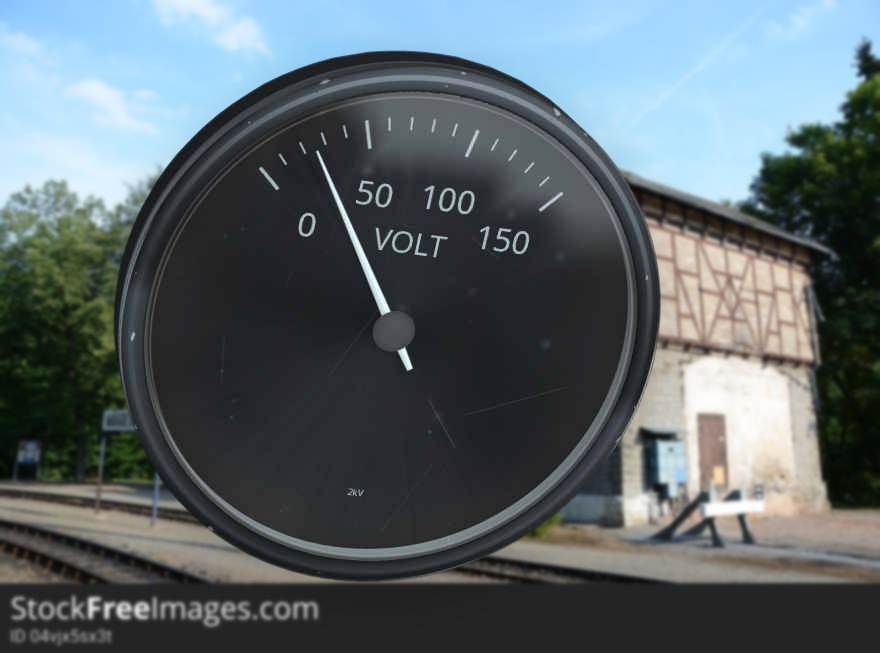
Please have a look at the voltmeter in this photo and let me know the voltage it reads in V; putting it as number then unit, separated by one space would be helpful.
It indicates 25 V
